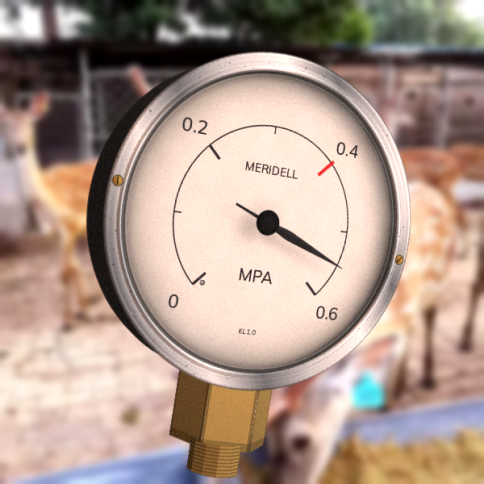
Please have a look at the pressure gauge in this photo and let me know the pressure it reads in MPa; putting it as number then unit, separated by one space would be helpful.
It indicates 0.55 MPa
